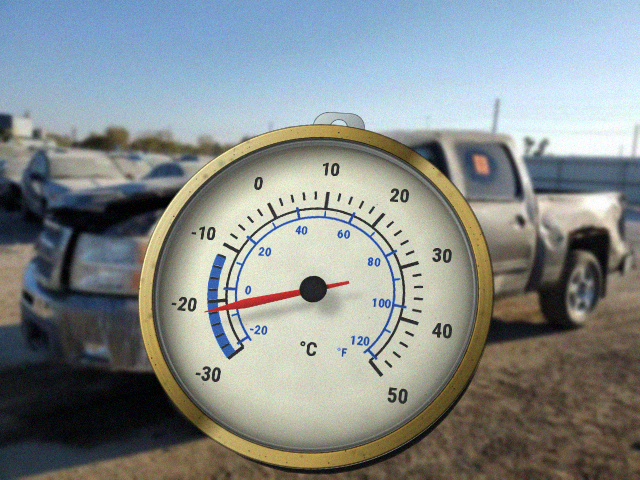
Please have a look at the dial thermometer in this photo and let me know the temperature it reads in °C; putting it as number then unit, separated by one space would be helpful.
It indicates -22 °C
